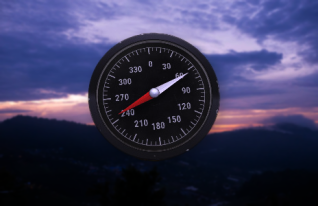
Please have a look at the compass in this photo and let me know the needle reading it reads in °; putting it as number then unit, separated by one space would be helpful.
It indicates 245 °
